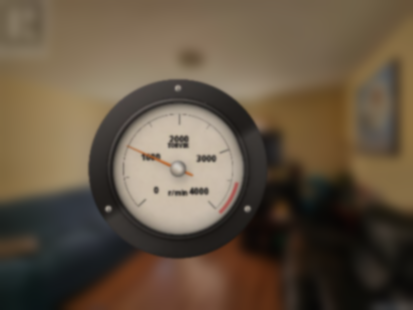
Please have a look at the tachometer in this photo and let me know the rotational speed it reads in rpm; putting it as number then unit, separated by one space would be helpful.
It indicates 1000 rpm
